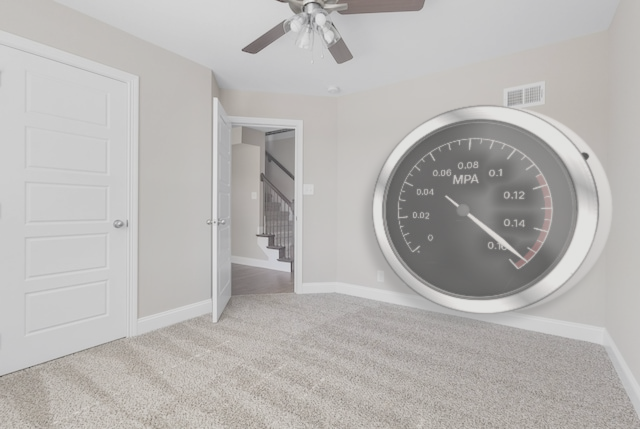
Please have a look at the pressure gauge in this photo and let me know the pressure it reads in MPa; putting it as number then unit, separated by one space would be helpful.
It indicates 0.155 MPa
